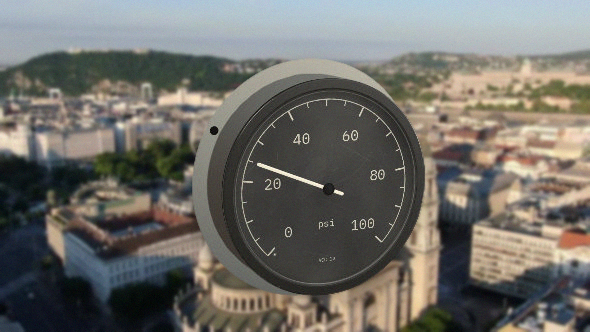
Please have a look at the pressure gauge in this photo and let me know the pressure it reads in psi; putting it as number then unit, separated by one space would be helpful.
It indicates 25 psi
